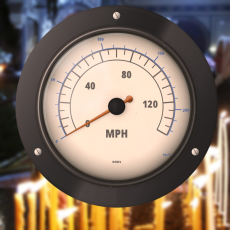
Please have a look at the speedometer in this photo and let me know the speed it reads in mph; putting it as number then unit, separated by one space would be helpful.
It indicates 0 mph
